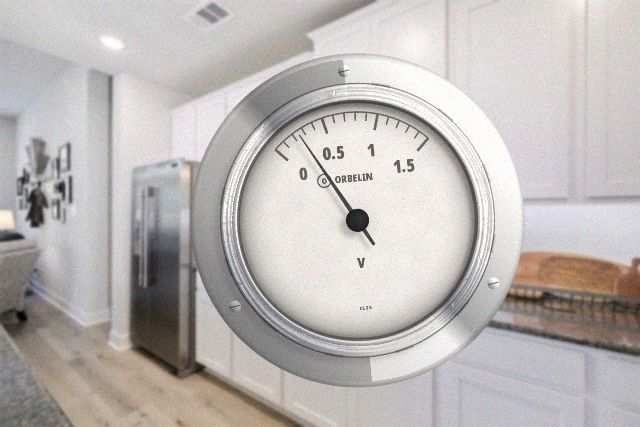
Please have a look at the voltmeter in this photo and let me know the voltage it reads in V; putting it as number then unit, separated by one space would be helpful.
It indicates 0.25 V
